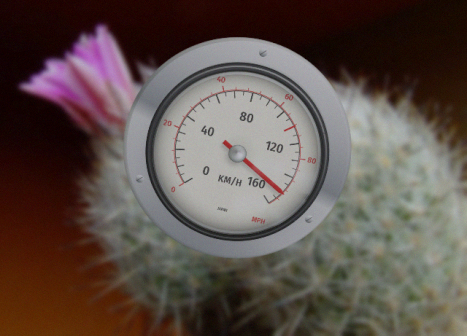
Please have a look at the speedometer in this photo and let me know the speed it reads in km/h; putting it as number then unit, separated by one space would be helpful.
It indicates 150 km/h
